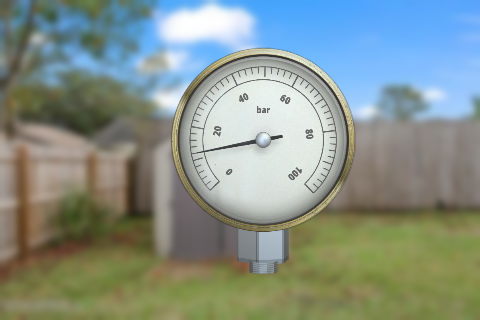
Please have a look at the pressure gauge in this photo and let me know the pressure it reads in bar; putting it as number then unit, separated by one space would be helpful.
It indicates 12 bar
